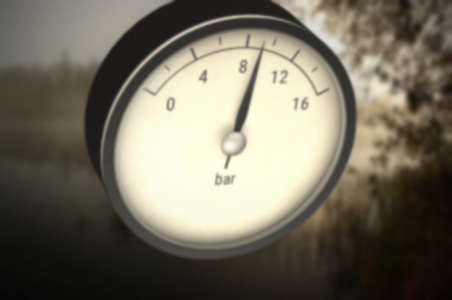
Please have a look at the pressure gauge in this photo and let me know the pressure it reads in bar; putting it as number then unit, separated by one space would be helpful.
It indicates 9 bar
